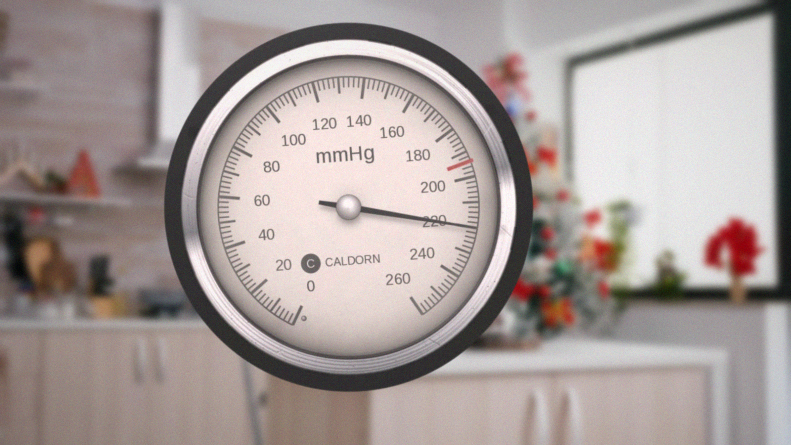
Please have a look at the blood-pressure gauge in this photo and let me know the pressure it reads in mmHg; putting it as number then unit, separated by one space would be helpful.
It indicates 220 mmHg
